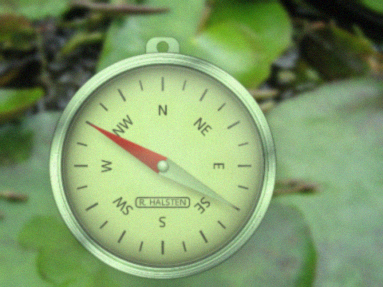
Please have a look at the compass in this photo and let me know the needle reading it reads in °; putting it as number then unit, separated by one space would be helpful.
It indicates 300 °
